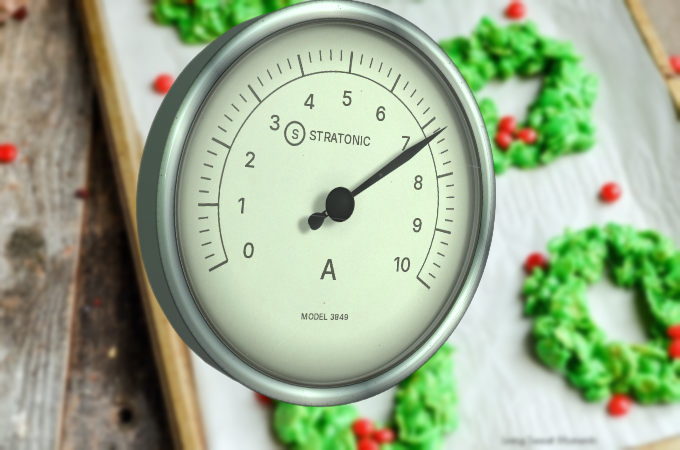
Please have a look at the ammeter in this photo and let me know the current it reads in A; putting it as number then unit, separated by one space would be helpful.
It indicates 7.2 A
